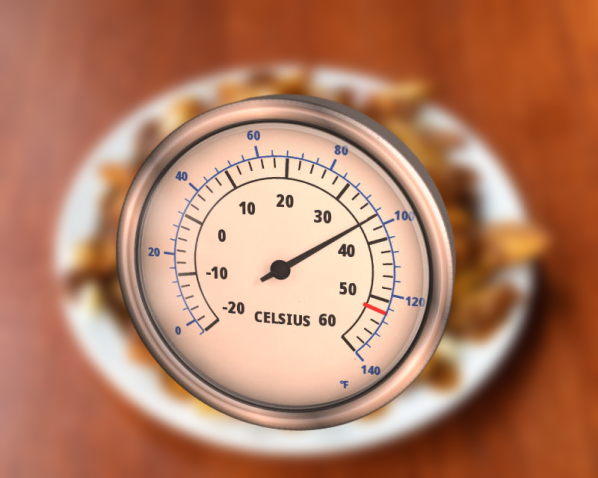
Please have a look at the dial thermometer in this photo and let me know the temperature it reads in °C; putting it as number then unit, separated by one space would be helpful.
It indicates 36 °C
